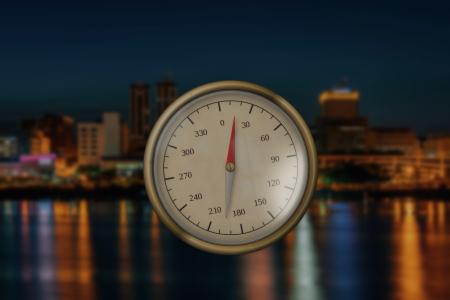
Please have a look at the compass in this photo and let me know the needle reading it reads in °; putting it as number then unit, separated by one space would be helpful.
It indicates 15 °
